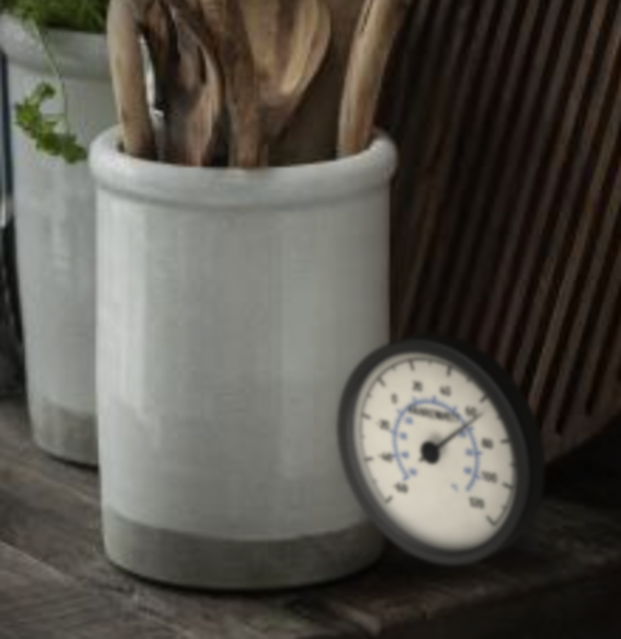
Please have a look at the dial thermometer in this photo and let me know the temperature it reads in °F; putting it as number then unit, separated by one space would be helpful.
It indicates 65 °F
